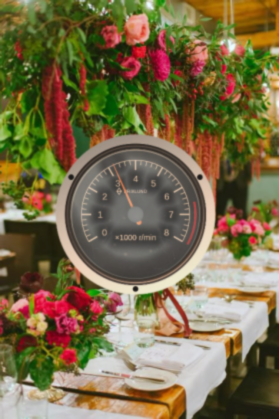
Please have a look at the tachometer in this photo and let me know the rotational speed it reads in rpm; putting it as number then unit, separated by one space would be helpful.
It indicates 3200 rpm
